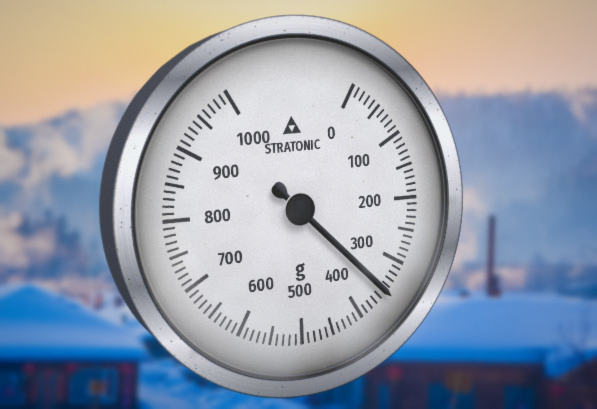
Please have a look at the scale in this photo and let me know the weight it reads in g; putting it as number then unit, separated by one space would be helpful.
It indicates 350 g
